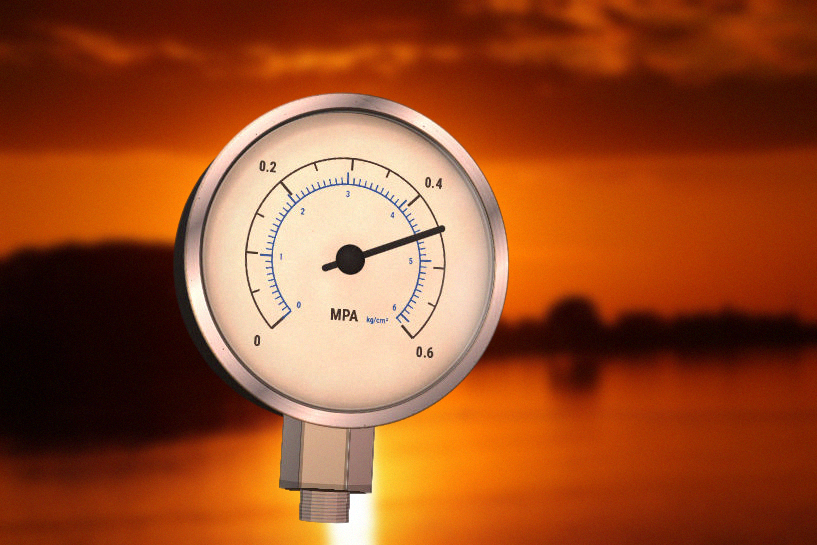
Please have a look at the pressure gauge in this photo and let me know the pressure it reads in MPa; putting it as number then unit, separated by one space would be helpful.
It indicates 0.45 MPa
